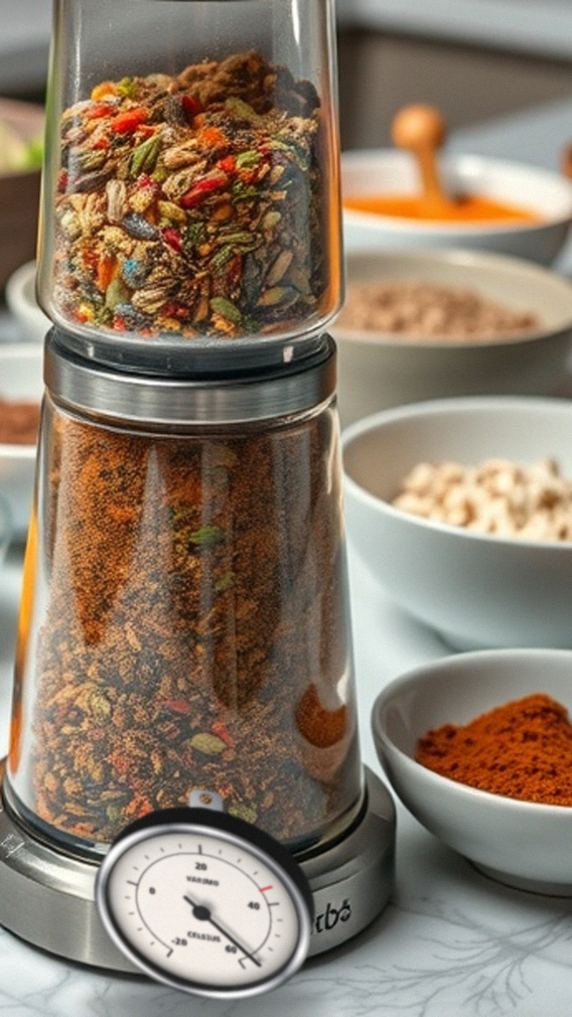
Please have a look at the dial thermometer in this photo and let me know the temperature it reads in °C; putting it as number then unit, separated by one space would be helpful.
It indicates 56 °C
